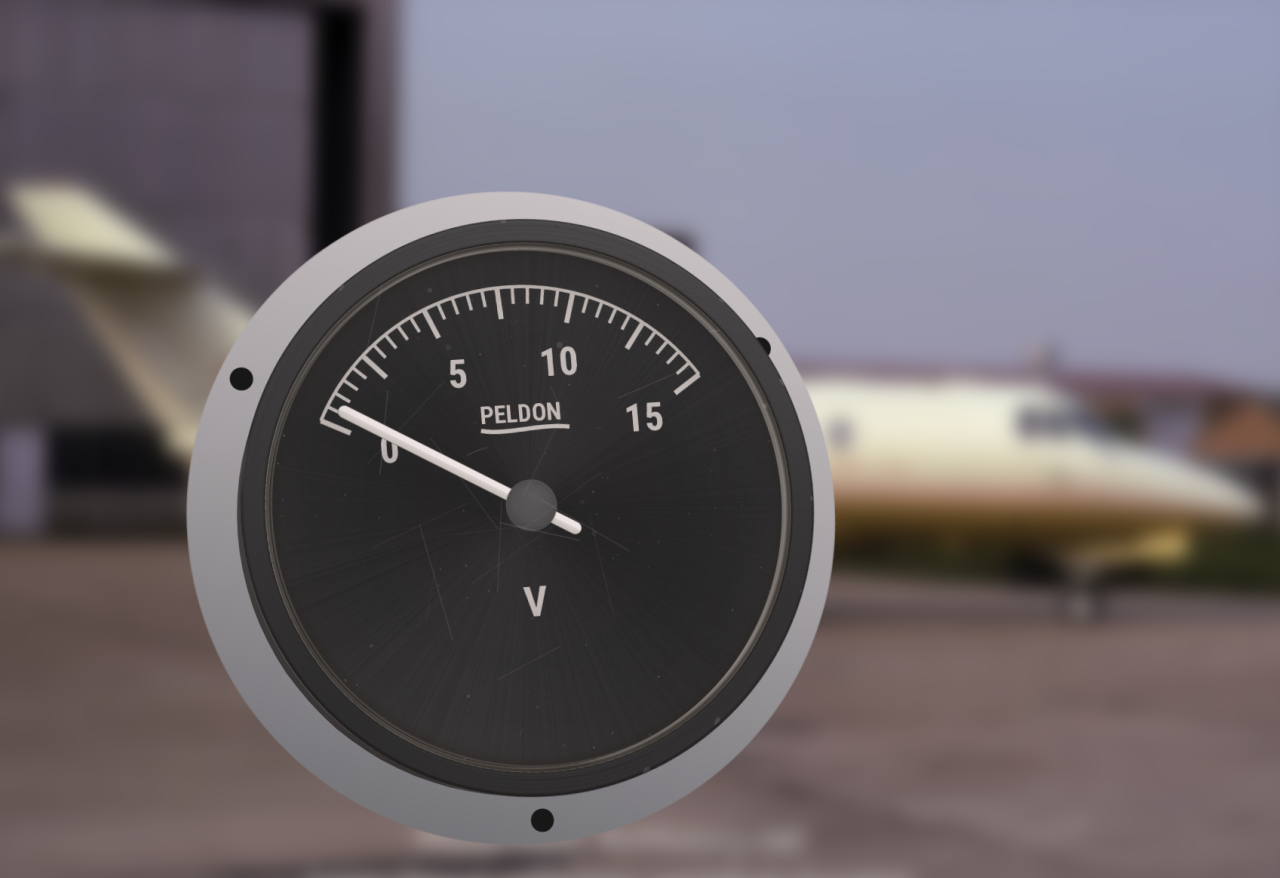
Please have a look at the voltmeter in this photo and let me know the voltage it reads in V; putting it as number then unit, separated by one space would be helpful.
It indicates 0.5 V
